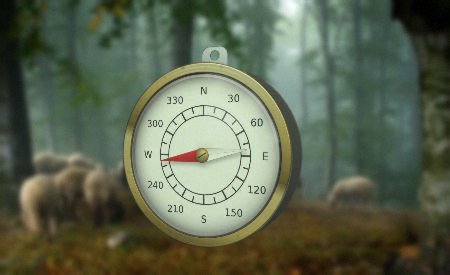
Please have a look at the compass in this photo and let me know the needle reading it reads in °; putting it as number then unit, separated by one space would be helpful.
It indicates 262.5 °
